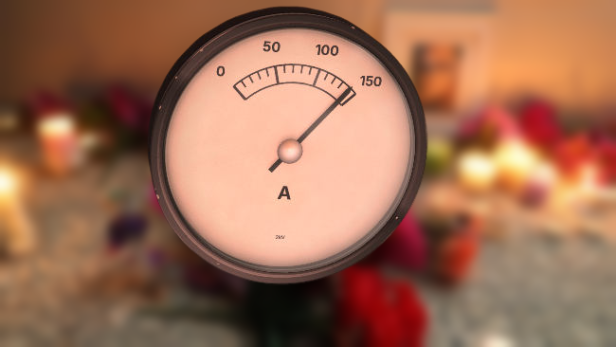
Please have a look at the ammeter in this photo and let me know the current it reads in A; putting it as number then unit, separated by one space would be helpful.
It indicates 140 A
